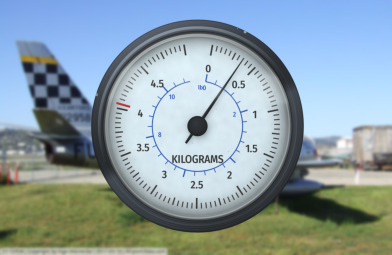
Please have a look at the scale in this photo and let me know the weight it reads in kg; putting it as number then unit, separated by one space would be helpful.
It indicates 0.35 kg
